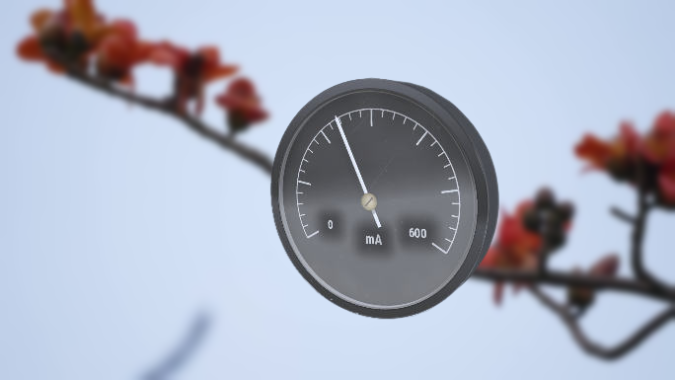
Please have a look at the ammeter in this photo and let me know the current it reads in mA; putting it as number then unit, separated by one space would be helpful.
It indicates 240 mA
